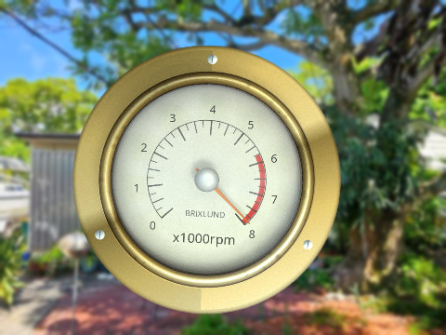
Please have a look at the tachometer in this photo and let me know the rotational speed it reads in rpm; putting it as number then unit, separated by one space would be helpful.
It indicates 7875 rpm
